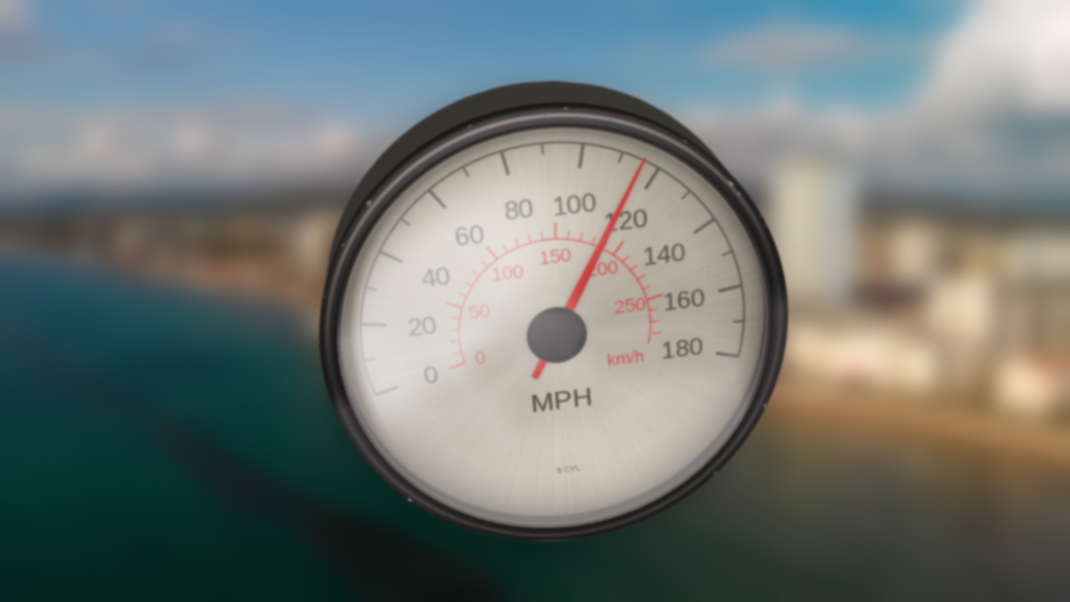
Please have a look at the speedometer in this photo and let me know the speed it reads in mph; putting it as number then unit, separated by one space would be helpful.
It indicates 115 mph
